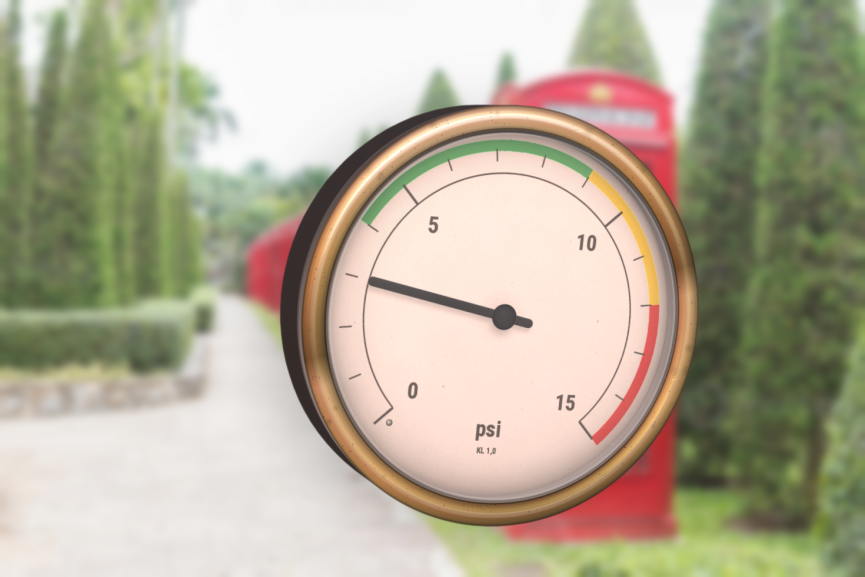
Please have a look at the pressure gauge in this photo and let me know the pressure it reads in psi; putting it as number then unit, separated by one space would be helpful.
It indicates 3 psi
